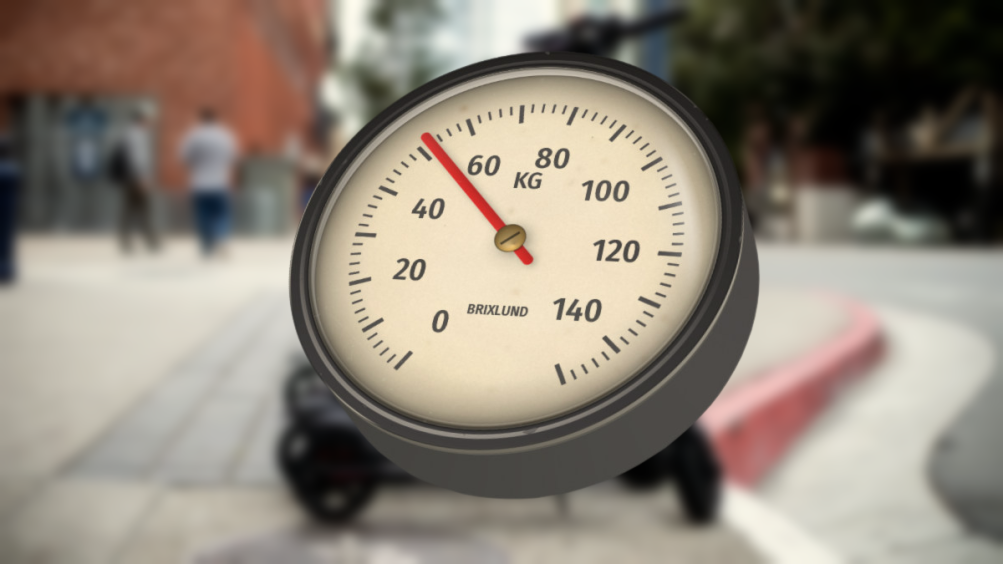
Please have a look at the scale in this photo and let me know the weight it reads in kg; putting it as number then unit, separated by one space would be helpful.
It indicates 52 kg
